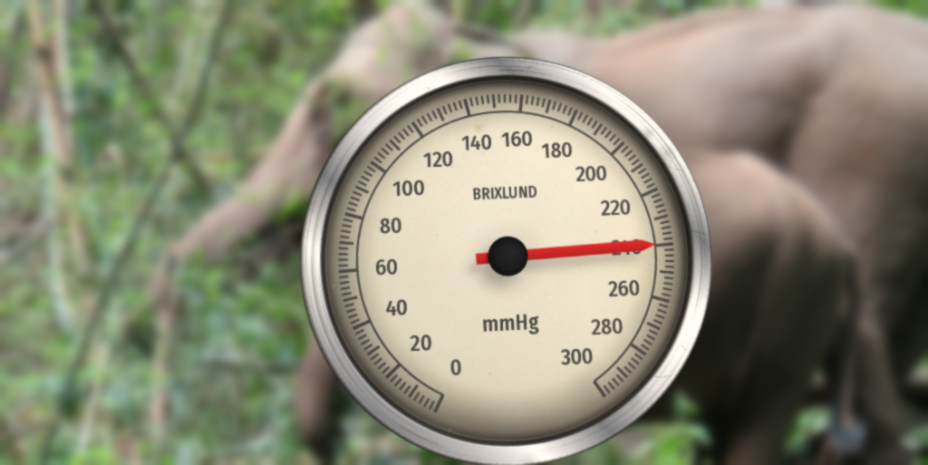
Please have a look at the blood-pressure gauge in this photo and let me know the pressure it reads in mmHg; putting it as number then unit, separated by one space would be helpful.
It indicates 240 mmHg
